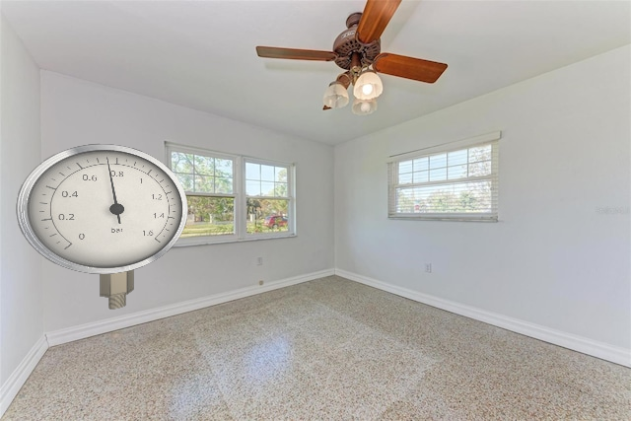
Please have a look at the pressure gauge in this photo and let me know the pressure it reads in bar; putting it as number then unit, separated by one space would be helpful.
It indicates 0.75 bar
